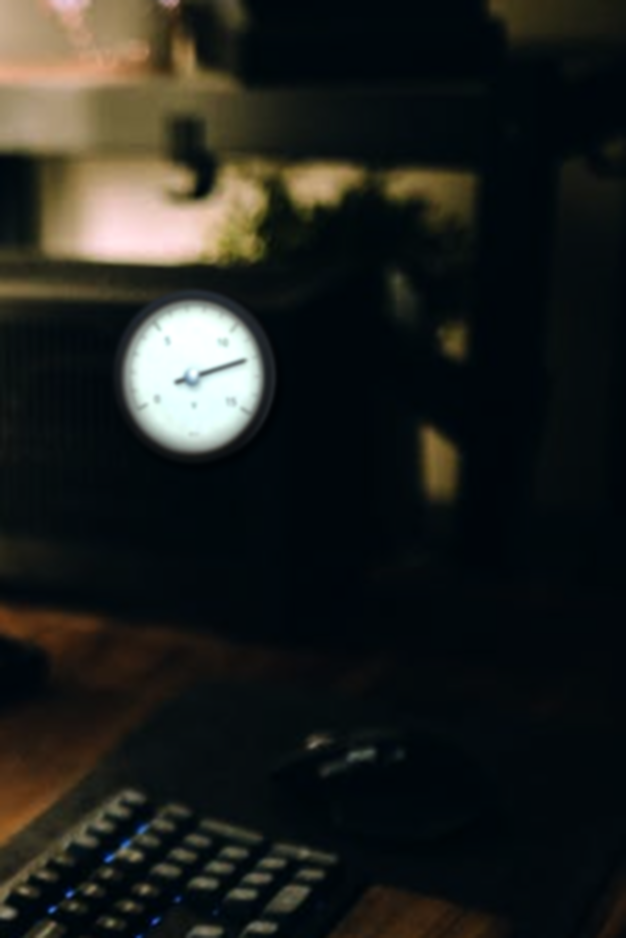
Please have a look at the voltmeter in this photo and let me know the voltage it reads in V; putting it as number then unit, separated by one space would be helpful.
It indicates 12 V
